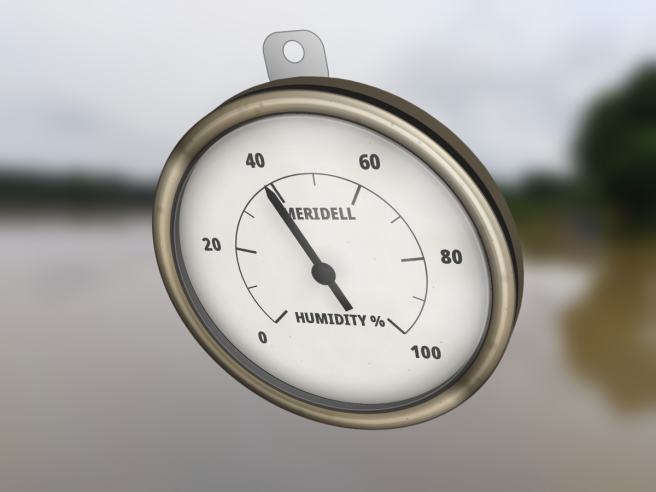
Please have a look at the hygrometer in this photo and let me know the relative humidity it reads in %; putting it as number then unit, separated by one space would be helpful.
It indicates 40 %
